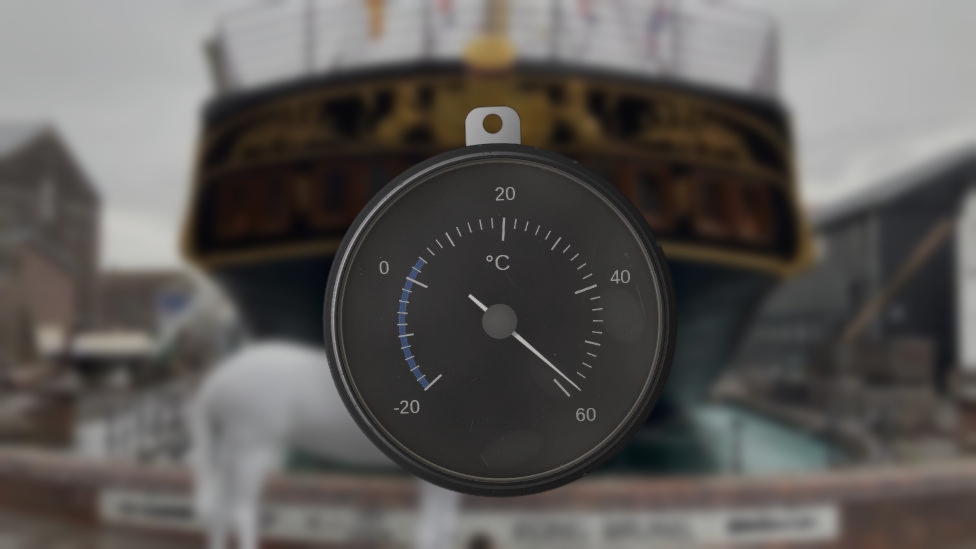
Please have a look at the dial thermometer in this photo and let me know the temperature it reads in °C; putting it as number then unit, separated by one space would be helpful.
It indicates 58 °C
